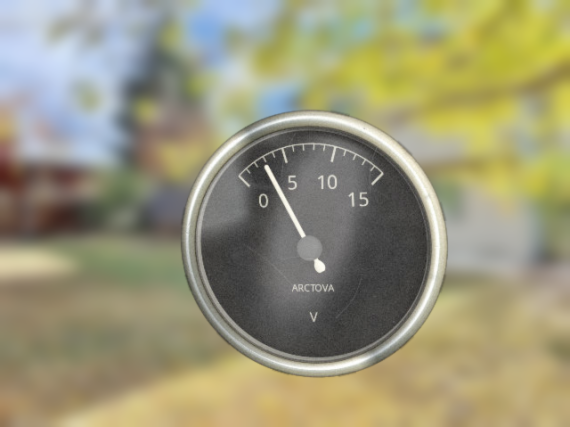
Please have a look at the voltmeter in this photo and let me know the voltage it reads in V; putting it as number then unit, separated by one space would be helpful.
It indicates 3 V
